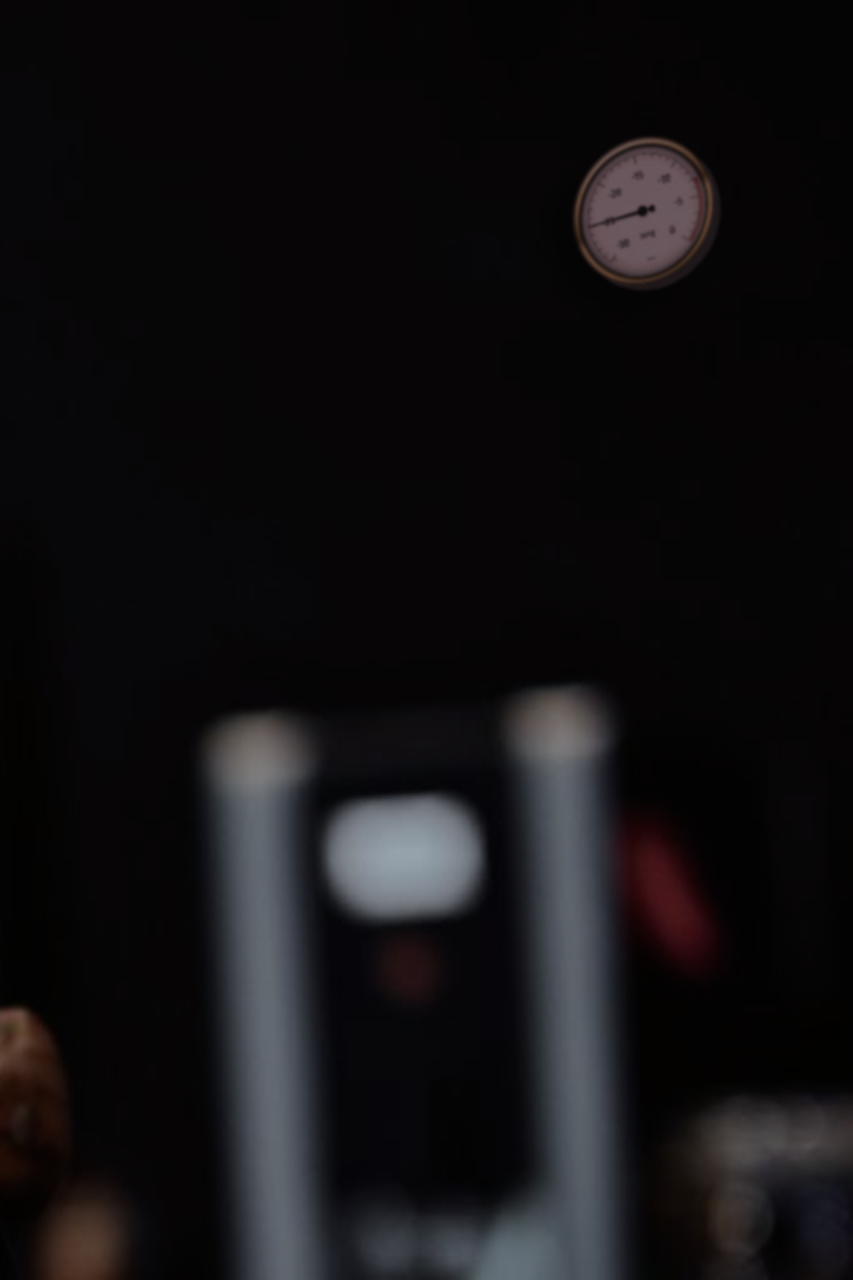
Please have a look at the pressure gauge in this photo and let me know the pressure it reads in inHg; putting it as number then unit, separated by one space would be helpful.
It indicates -25 inHg
